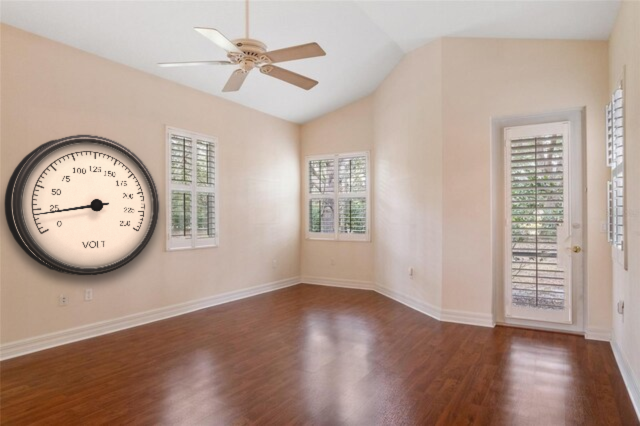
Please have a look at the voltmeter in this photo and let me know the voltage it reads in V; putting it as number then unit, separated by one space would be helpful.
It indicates 20 V
